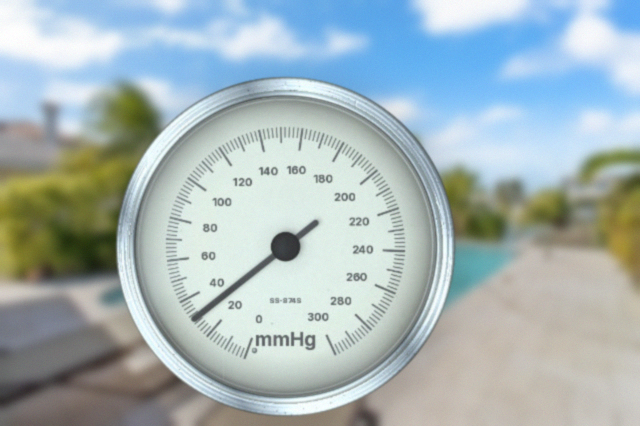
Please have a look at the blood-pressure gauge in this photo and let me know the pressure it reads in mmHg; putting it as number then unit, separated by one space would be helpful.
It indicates 30 mmHg
